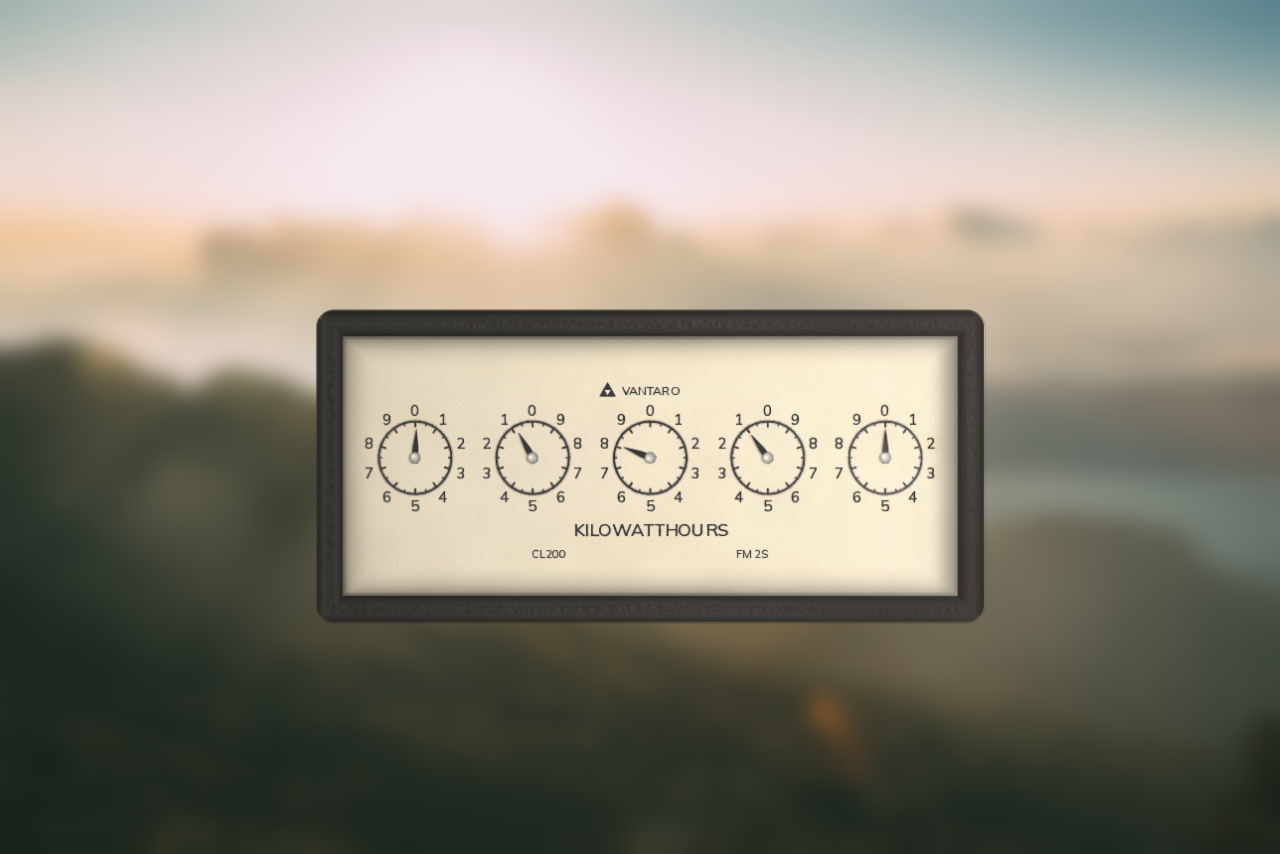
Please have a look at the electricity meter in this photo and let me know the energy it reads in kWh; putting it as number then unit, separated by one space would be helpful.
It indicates 810 kWh
